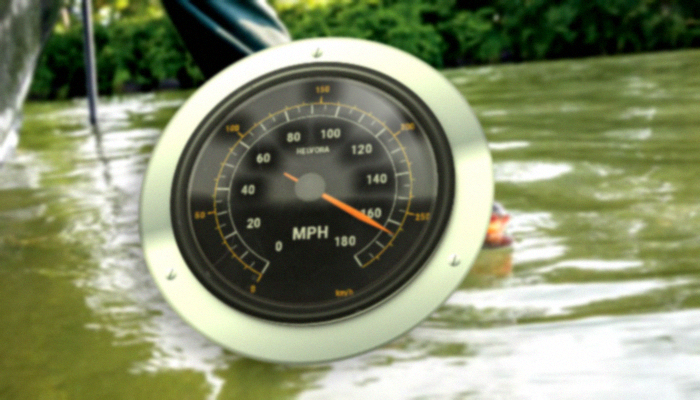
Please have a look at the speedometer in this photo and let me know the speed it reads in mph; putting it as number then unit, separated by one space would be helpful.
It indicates 165 mph
